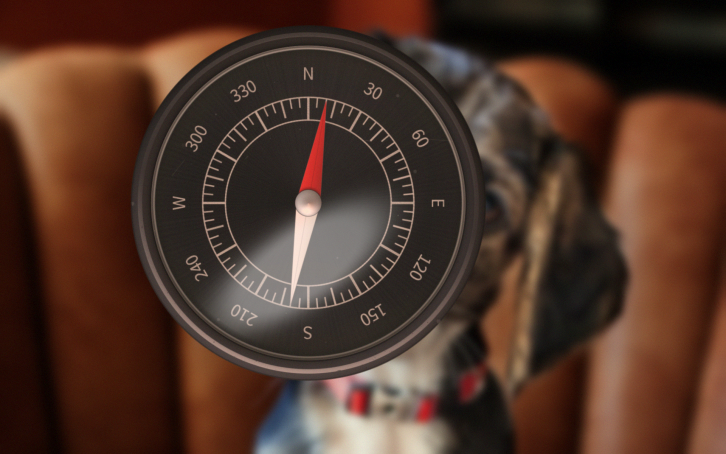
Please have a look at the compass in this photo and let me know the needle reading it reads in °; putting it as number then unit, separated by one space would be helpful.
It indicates 10 °
